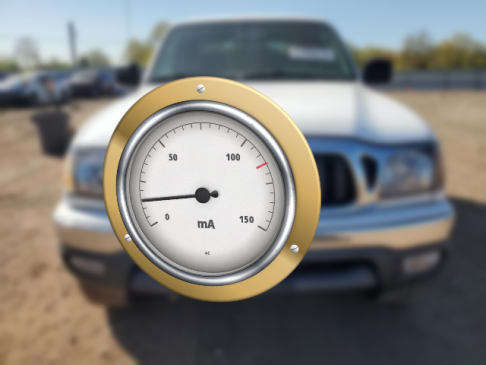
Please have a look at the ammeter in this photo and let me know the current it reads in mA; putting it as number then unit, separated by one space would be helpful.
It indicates 15 mA
